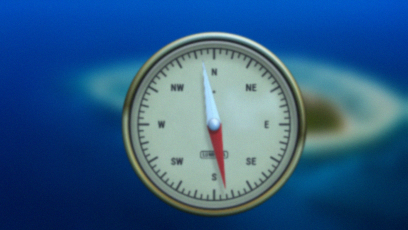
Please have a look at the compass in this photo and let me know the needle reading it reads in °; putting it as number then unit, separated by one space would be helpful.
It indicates 170 °
